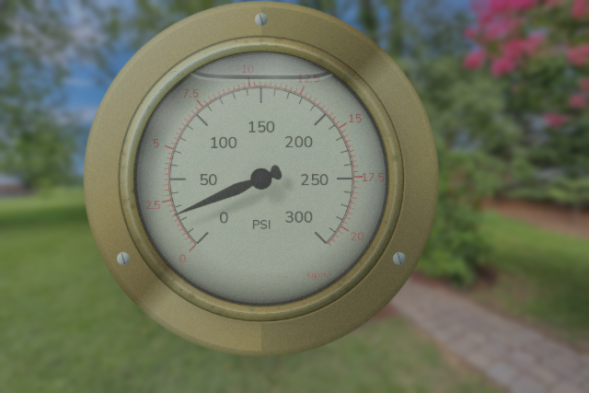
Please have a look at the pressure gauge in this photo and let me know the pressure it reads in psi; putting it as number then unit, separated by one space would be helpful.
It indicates 25 psi
